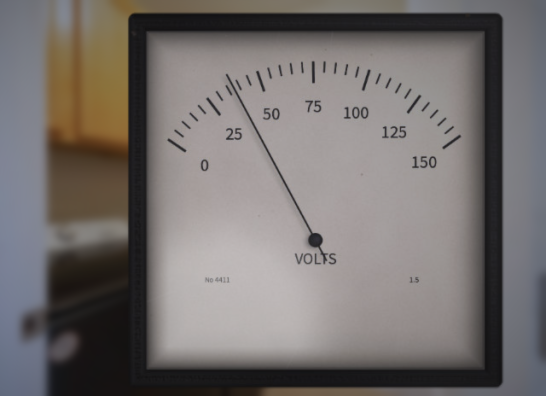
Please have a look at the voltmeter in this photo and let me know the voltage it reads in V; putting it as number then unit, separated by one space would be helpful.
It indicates 37.5 V
